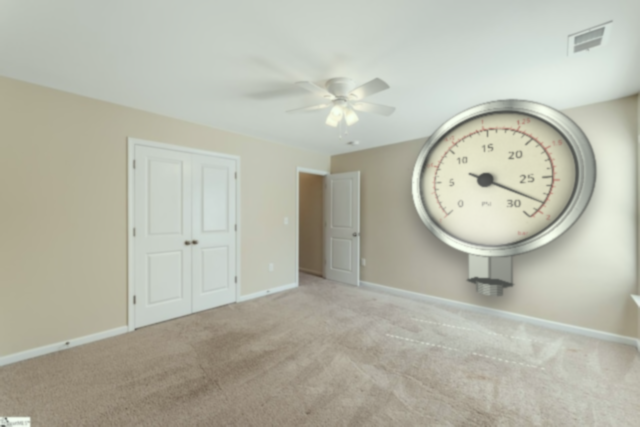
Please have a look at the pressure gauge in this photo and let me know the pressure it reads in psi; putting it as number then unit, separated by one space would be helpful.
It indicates 28 psi
